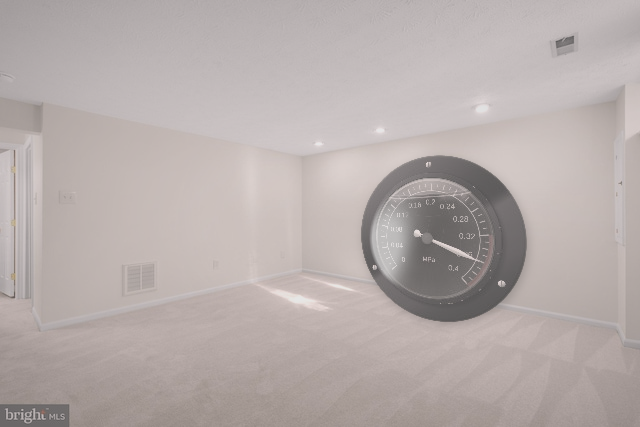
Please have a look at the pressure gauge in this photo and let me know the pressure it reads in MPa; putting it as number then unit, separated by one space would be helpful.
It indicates 0.36 MPa
